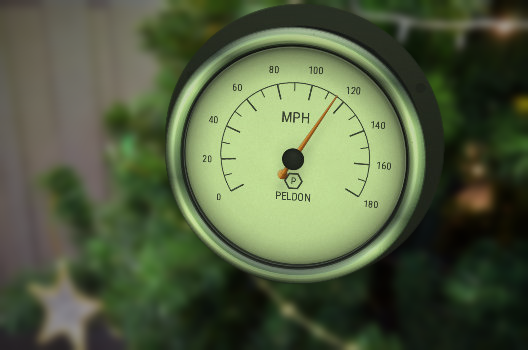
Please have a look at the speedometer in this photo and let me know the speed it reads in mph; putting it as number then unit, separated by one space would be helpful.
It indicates 115 mph
